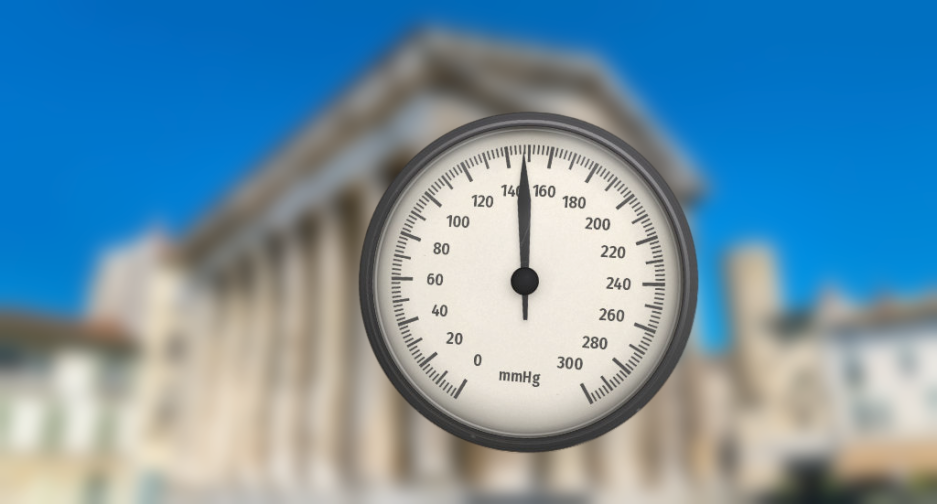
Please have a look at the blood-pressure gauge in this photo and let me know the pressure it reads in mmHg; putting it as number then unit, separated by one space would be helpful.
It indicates 148 mmHg
